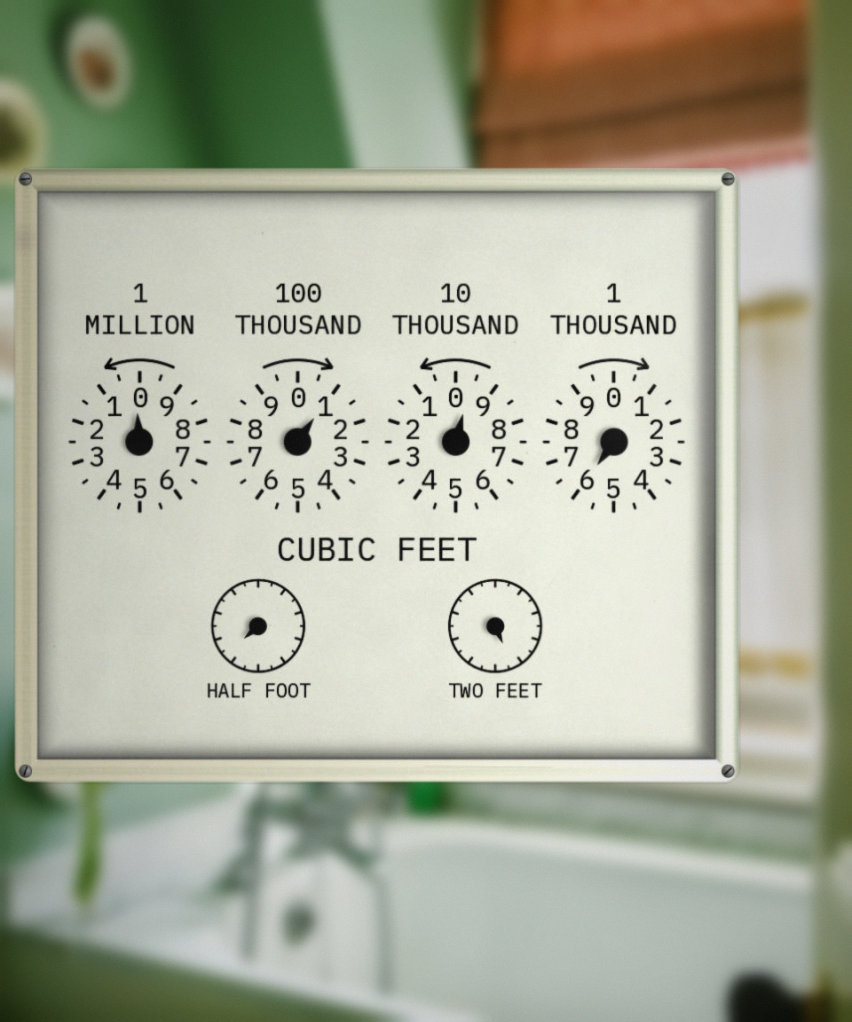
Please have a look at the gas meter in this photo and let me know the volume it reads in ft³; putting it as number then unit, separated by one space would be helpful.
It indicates 9600 ft³
